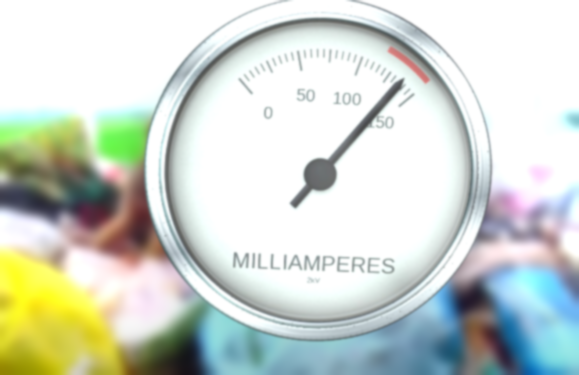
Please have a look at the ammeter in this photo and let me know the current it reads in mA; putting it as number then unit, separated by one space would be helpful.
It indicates 135 mA
